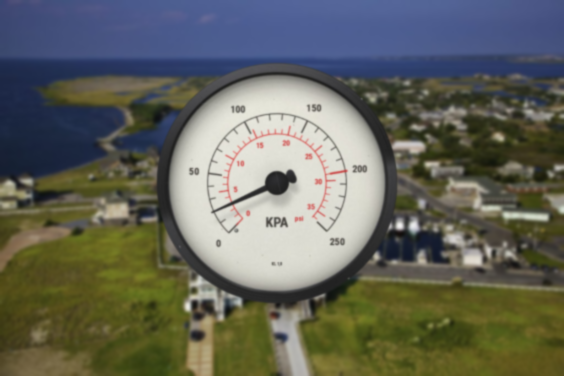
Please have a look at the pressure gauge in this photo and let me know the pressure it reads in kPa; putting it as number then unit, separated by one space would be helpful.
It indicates 20 kPa
